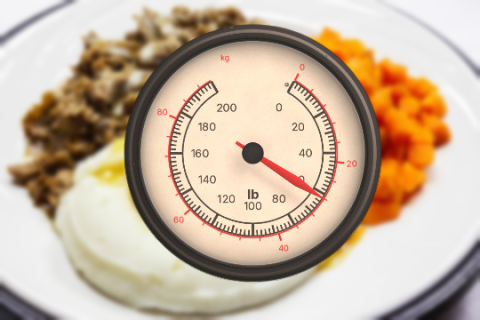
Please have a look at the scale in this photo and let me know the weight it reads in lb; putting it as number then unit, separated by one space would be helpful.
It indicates 62 lb
